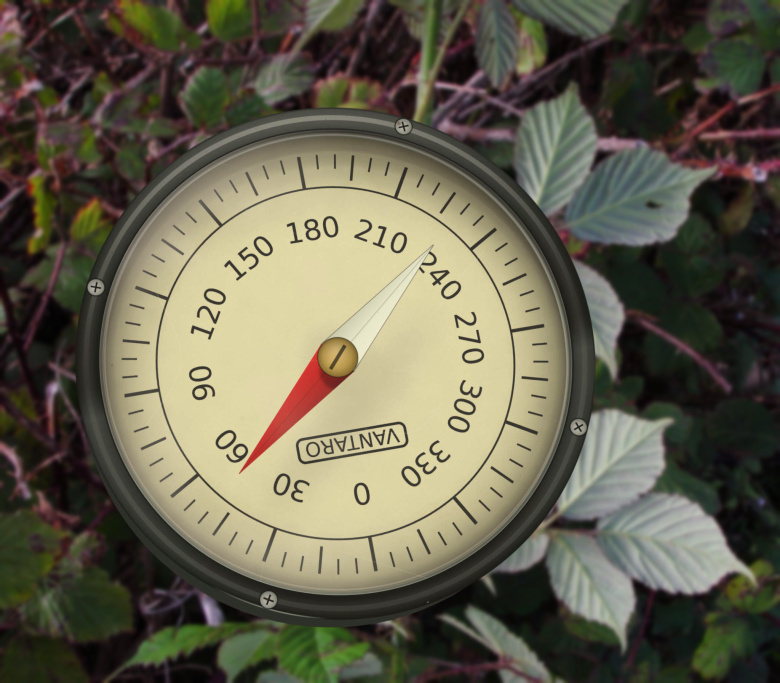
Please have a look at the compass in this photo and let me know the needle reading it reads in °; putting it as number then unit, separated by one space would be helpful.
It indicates 50 °
